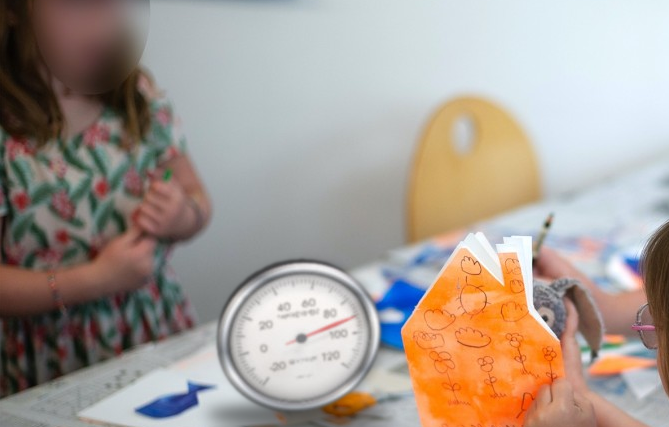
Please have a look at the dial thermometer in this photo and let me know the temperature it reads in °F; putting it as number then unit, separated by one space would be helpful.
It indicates 90 °F
